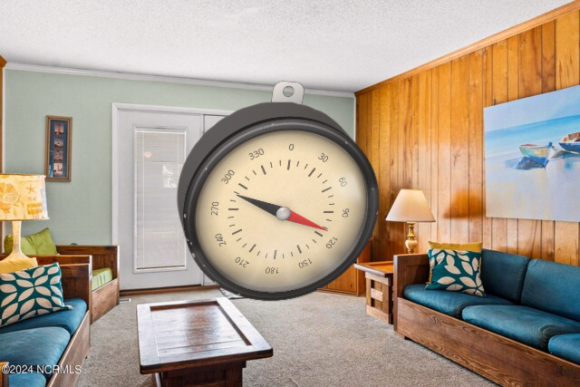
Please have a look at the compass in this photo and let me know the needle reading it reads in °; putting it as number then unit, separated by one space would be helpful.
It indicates 110 °
